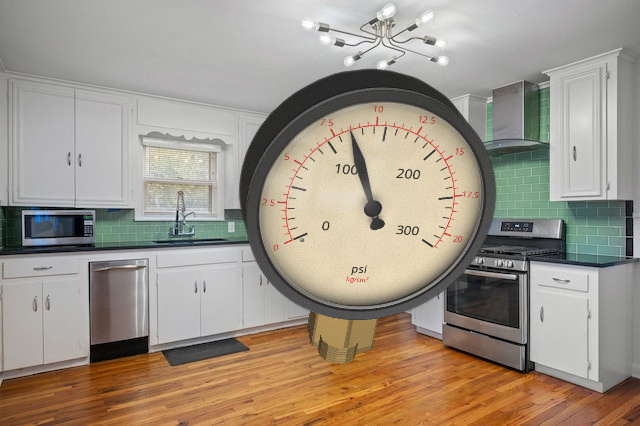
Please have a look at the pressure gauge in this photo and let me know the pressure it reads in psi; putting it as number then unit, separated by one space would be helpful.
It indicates 120 psi
